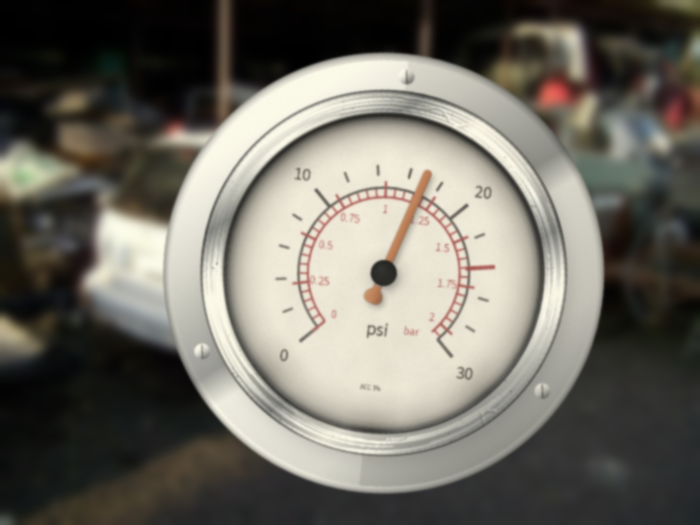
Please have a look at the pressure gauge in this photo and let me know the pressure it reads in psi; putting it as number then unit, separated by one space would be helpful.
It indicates 17 psi
